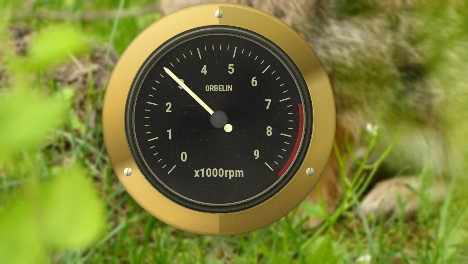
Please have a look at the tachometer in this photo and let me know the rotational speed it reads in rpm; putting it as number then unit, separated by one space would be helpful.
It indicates 3000 rpm
